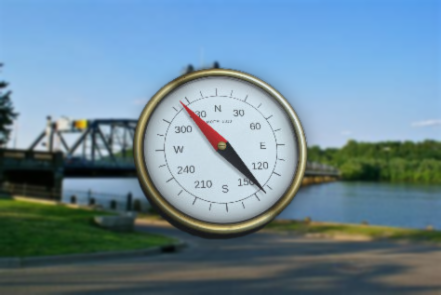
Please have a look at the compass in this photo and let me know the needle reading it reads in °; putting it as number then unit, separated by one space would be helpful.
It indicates 322.5 °
